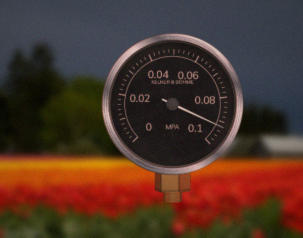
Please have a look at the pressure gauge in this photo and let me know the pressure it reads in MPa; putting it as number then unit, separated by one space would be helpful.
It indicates 0.092 MPa
